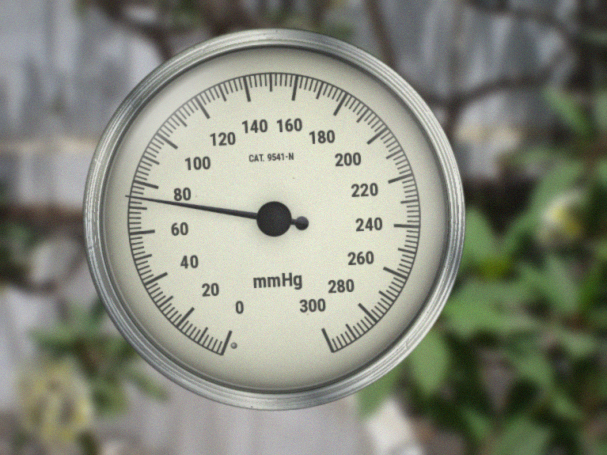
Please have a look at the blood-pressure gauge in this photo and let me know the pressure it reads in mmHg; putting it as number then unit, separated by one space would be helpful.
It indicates 74 mmHg
